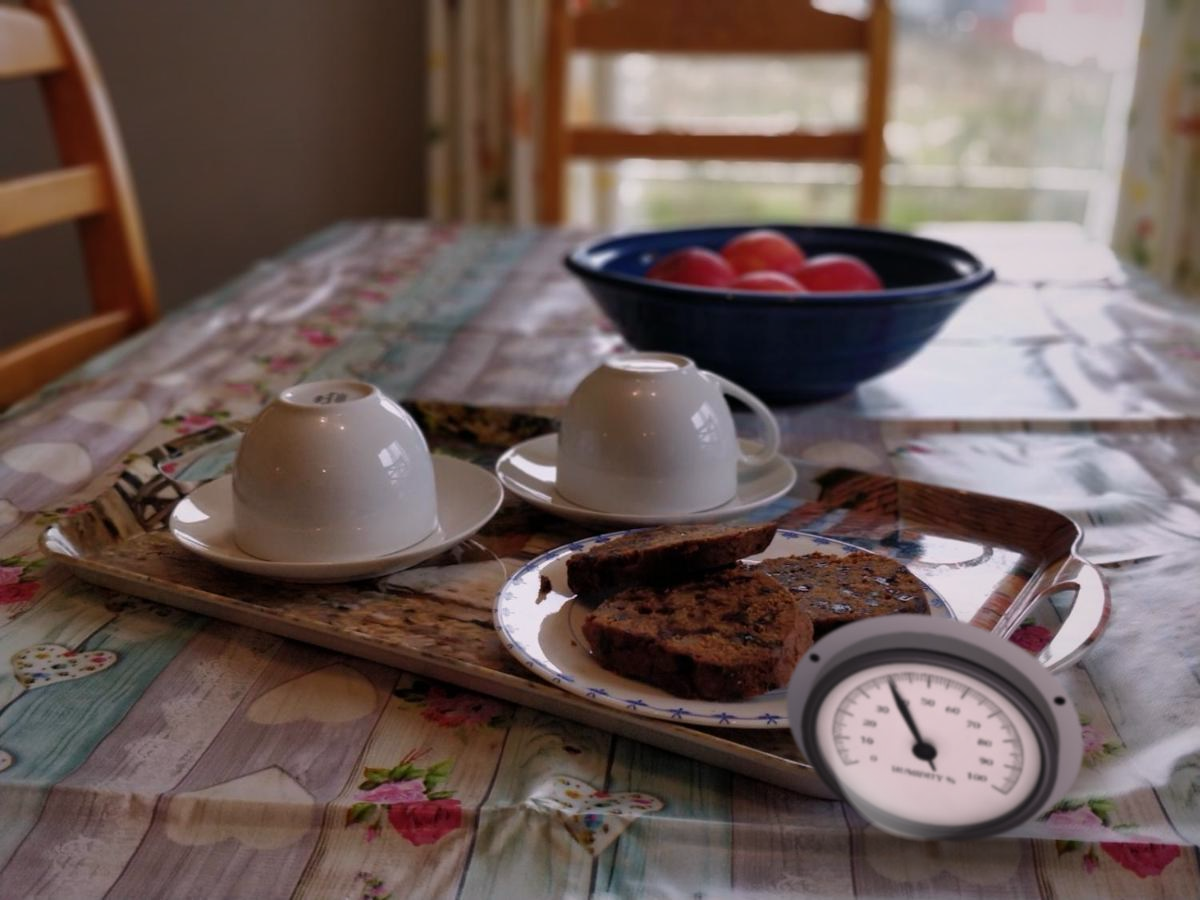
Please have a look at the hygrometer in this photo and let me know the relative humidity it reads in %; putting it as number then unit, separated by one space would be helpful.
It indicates 40 %
